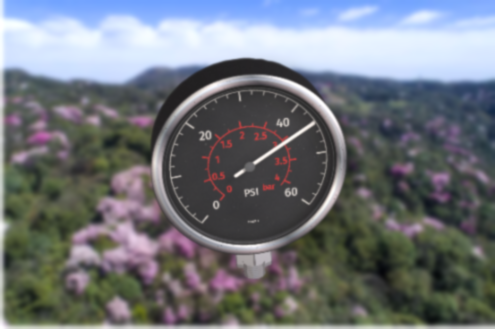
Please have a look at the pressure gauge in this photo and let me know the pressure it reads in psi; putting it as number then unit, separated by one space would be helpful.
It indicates 44 psi
